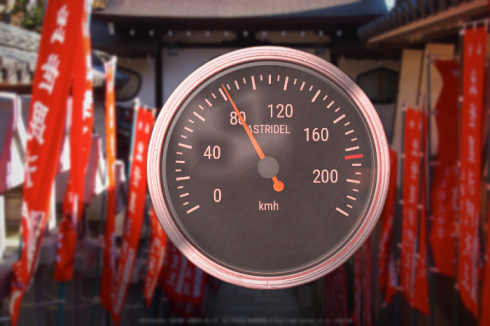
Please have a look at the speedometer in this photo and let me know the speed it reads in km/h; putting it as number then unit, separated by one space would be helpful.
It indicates 82.5 km/h
